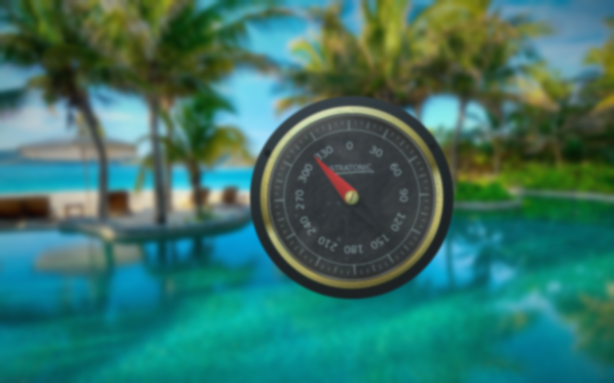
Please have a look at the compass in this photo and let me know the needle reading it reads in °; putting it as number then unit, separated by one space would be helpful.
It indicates 320 °
